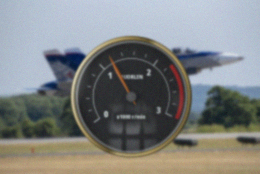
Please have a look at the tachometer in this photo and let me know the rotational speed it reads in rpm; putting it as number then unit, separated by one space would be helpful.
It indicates 1200 rpm
